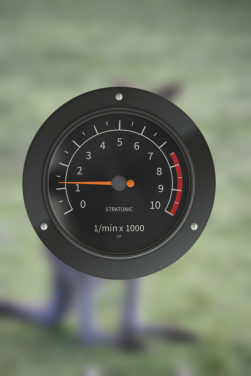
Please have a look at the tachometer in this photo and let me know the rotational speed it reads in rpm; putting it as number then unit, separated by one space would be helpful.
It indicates 1250 rpm
